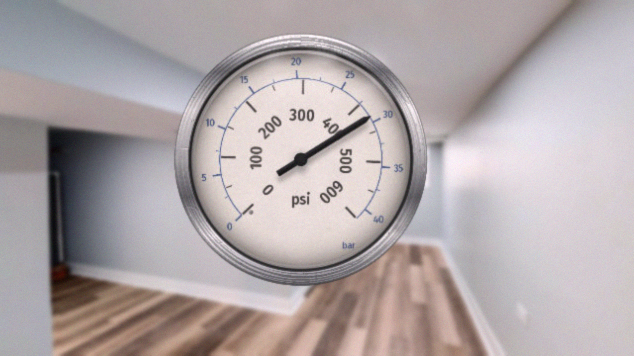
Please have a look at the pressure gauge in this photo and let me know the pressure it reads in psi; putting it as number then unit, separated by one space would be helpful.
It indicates 425 psi
